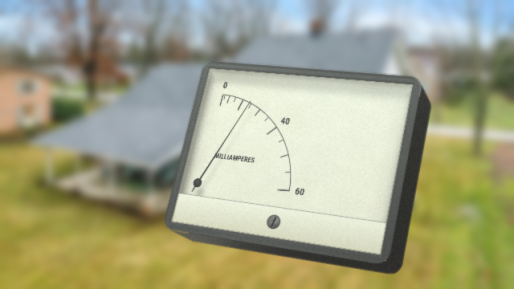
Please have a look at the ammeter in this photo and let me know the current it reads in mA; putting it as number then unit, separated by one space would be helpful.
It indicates 25 mA
